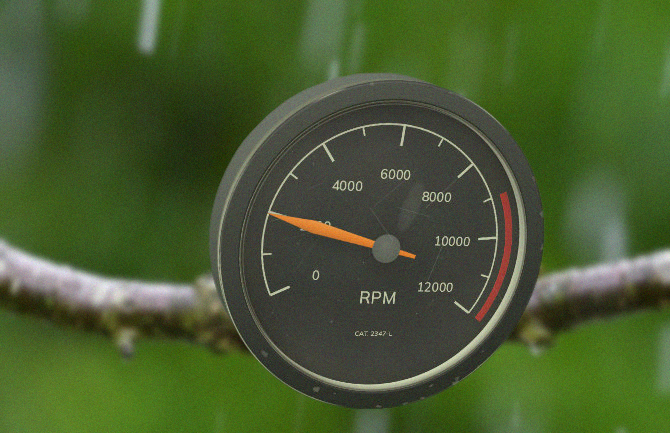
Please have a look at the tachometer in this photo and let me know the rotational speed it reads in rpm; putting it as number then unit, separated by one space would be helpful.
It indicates 2000 rpm
